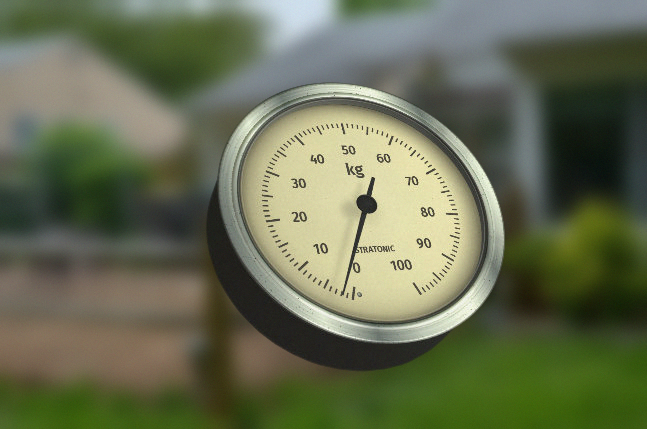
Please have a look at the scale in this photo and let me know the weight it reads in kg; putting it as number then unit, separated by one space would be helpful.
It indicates 2 kg
